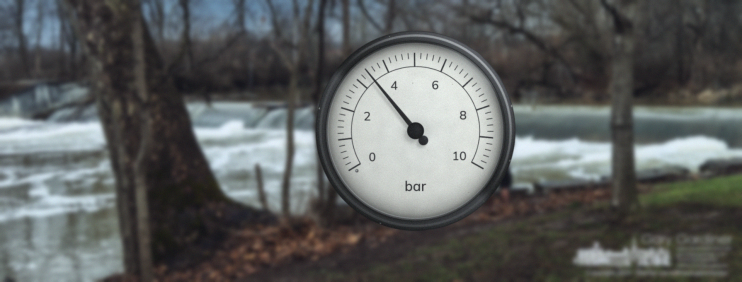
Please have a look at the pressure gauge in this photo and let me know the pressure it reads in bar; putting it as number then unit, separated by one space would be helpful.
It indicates 3.4 bar
